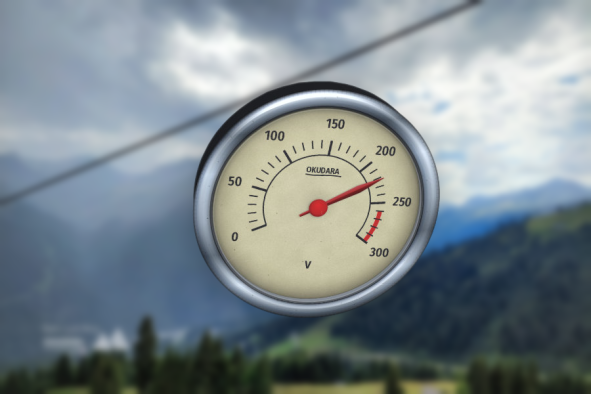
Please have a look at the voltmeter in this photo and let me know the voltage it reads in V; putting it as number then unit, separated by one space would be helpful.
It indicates 220 V
